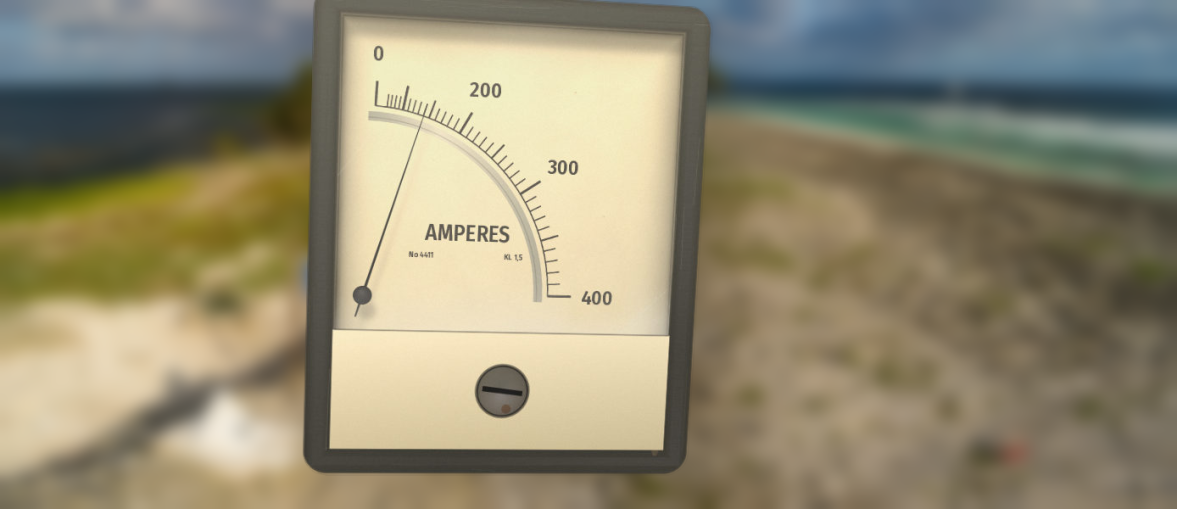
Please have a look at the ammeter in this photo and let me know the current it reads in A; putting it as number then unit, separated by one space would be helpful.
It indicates 140 A
